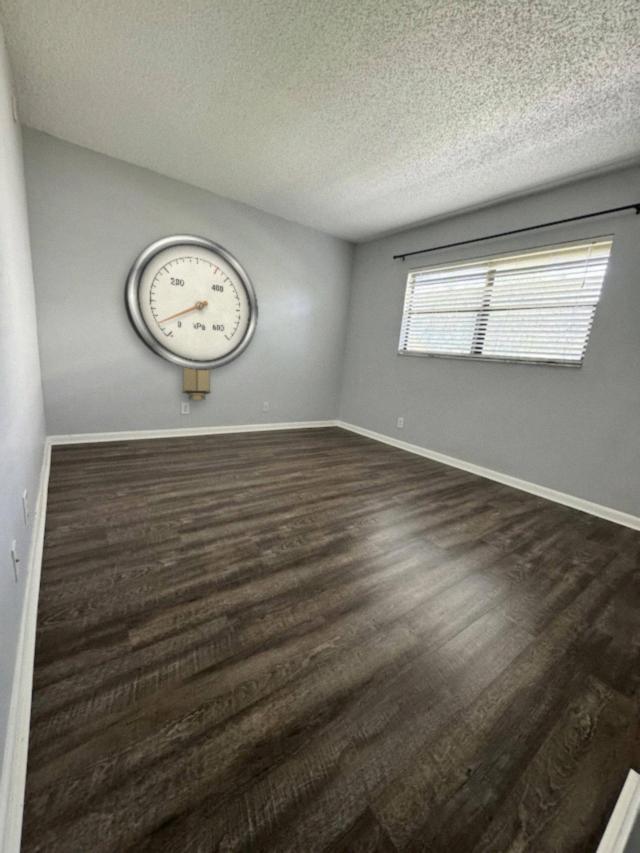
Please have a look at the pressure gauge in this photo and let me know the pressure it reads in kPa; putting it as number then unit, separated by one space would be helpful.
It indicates 40 kPa
